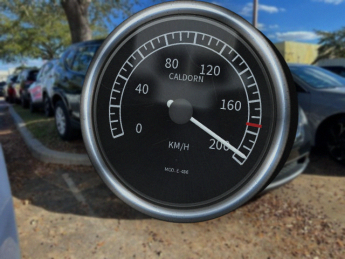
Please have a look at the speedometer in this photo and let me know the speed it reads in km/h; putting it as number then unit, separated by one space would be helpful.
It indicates 195 km/h
